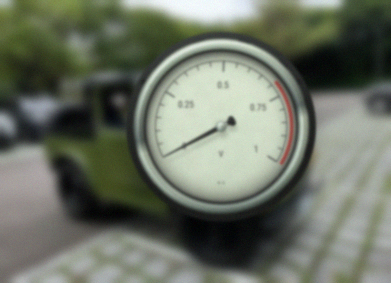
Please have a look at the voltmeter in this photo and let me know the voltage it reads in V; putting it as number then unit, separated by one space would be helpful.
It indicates 0 V
